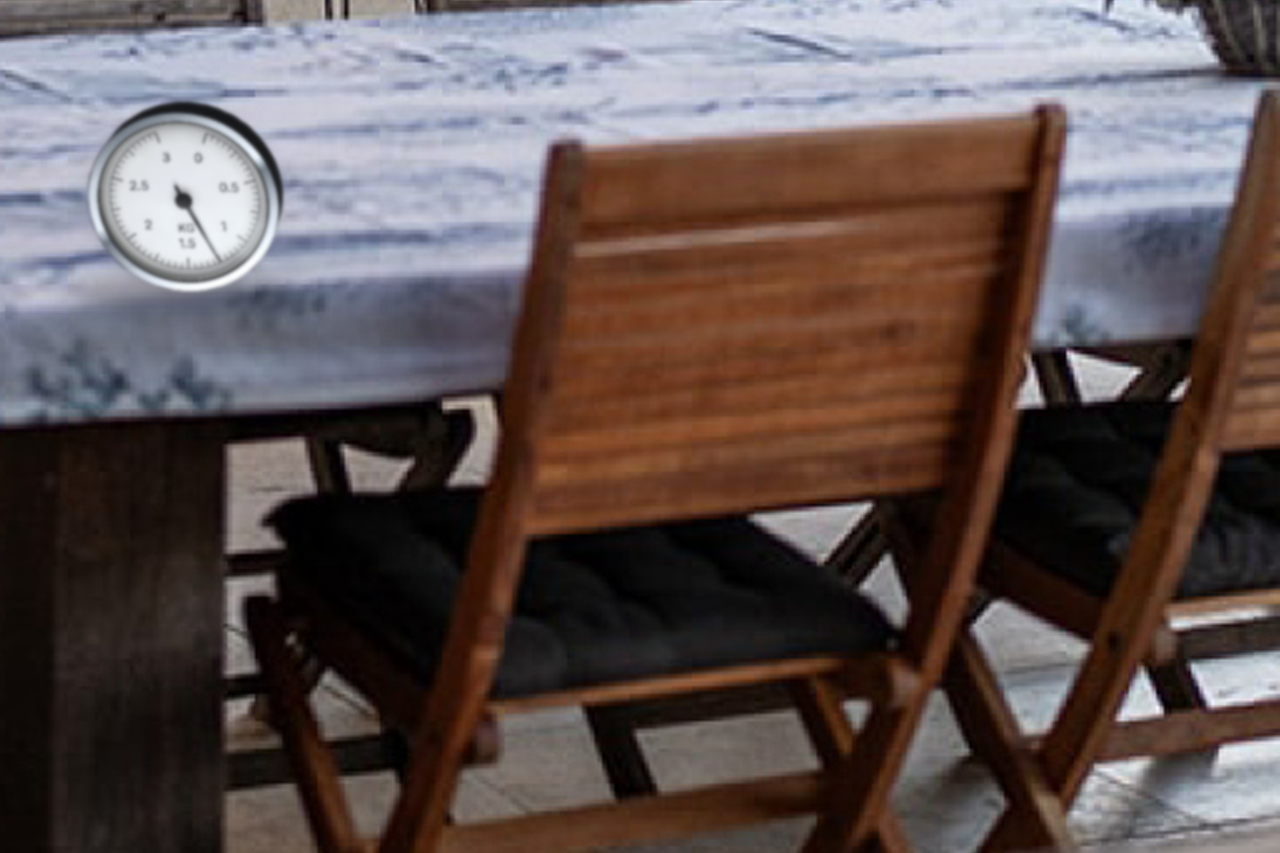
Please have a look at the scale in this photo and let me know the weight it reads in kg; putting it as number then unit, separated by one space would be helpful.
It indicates 1.25 kg
